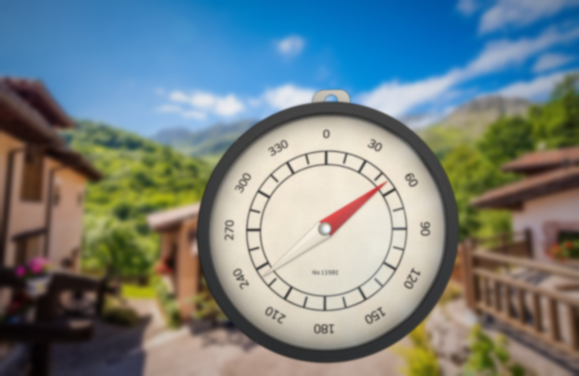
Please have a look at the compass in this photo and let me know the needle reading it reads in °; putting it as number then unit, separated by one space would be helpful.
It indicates 52.5 °
